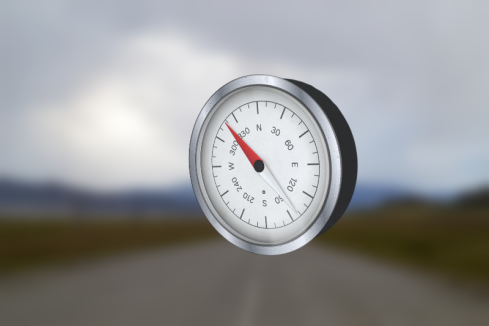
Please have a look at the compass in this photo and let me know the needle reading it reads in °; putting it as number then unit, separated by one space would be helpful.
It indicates 320 °
